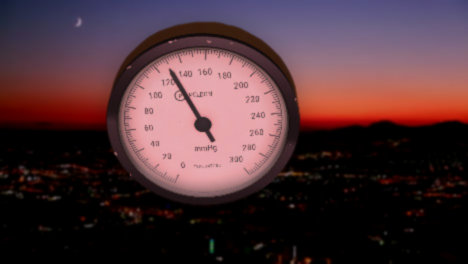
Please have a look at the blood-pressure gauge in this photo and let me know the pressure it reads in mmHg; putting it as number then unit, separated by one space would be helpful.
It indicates 130 mmHg
